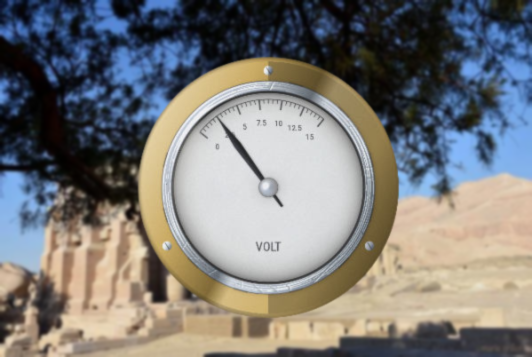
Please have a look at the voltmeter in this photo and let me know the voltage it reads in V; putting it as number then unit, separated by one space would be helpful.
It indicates 2.5 V
